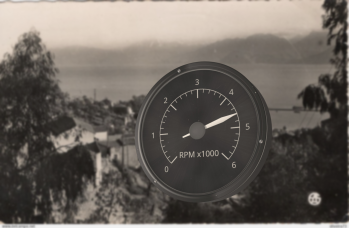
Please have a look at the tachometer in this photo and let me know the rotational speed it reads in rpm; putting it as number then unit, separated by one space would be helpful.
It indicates 4600 rpm
